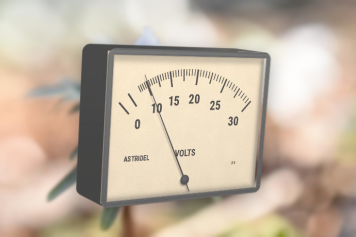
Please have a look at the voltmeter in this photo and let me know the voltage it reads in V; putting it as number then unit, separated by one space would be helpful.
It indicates 10 V
